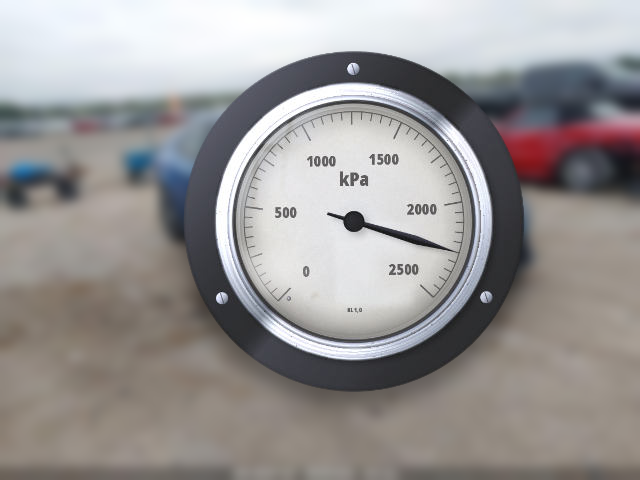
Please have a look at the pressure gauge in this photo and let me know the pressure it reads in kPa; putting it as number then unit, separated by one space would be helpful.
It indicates 2250 kPa
